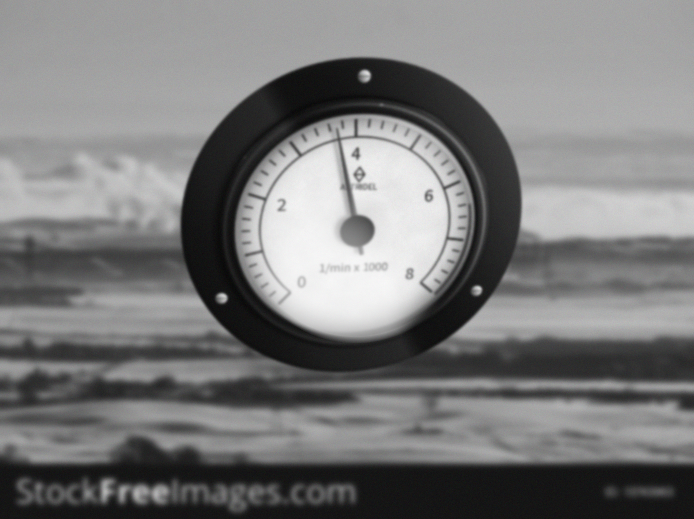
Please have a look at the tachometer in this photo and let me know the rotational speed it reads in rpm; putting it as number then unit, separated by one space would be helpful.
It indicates 3700 rpm
